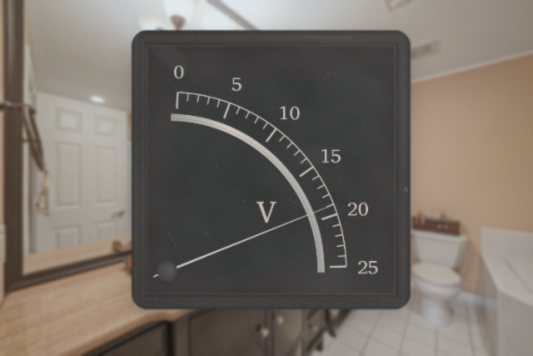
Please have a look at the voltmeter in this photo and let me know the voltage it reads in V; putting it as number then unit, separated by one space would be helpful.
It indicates 19 V
